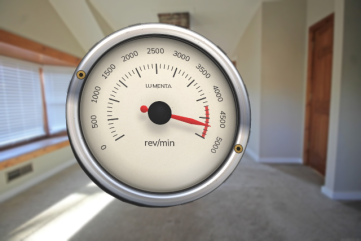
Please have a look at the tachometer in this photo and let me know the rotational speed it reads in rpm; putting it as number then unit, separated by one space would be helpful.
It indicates 4700 rpm
